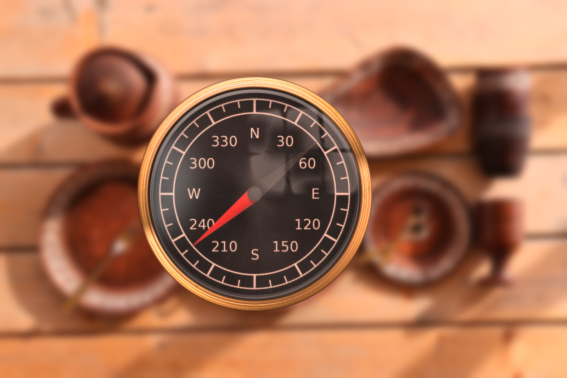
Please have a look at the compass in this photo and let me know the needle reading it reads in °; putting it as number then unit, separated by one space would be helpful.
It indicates 230 °
